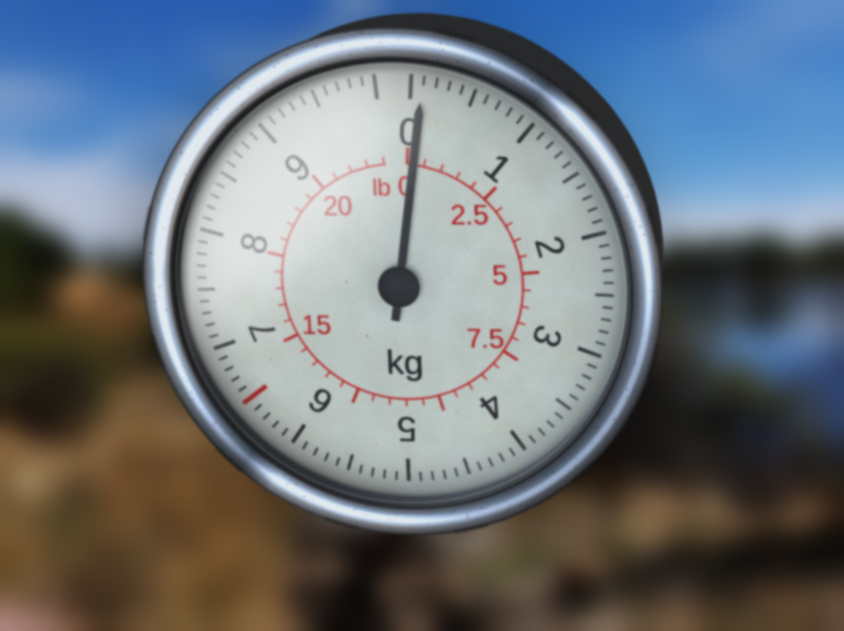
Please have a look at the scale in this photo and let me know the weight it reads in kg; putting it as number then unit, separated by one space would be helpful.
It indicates 0.1 kg
